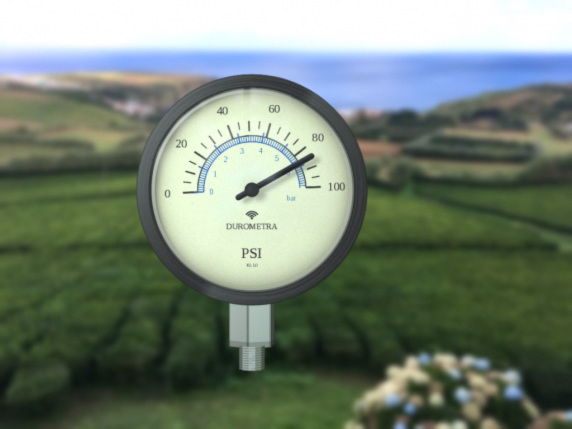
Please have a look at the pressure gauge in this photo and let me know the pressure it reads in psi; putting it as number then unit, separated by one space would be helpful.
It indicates 85 psi
